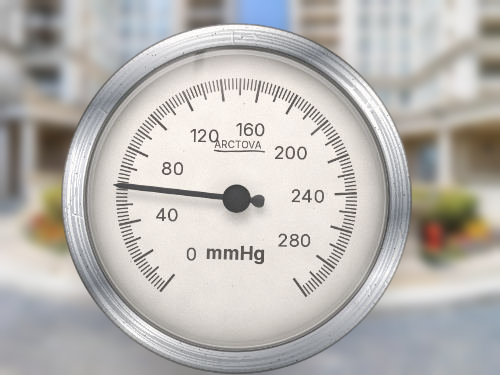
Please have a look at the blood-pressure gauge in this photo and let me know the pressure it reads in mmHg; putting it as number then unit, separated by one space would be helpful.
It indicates 60 mmHg
